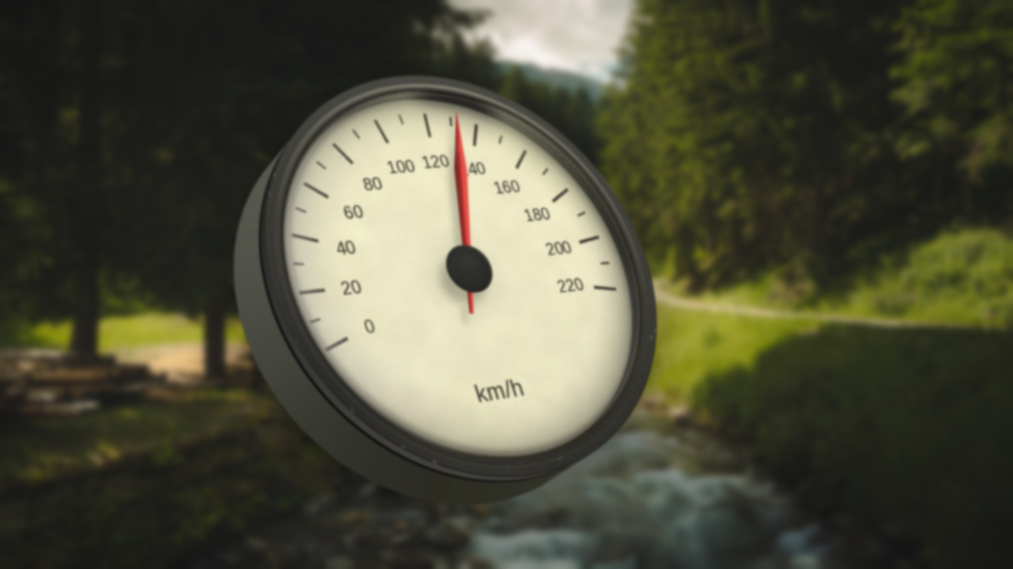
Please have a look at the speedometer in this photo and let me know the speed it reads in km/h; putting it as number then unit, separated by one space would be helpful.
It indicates 130 km/h
